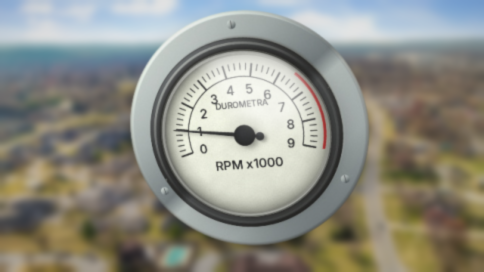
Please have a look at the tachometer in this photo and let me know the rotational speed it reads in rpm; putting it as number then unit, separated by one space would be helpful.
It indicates 1000 rpm
